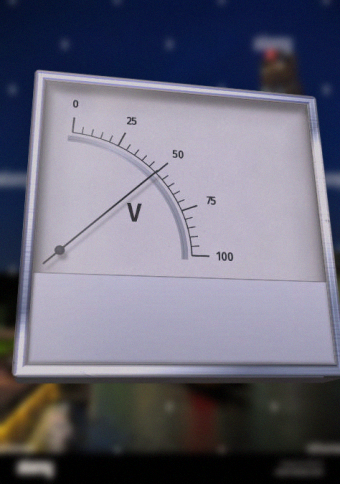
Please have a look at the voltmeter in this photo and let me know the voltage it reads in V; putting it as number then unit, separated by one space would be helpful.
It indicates 50 V
